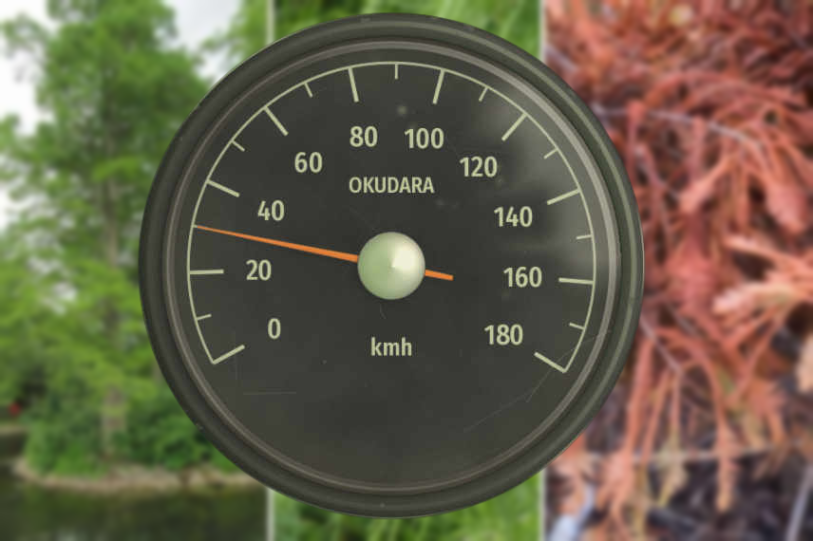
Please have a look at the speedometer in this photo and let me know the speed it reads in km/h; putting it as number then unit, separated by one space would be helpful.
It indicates 30 km/h
